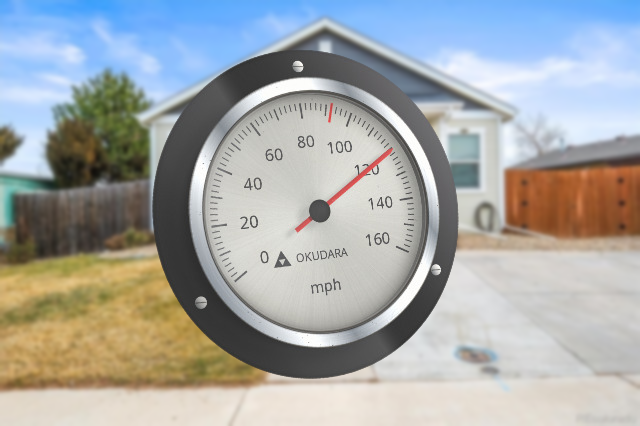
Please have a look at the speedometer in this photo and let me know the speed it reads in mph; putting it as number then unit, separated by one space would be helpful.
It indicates 120 mph
